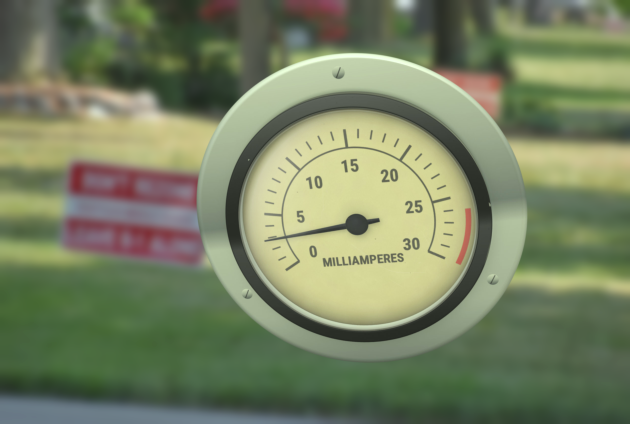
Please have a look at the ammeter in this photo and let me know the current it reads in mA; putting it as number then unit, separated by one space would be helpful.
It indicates 3 mA
